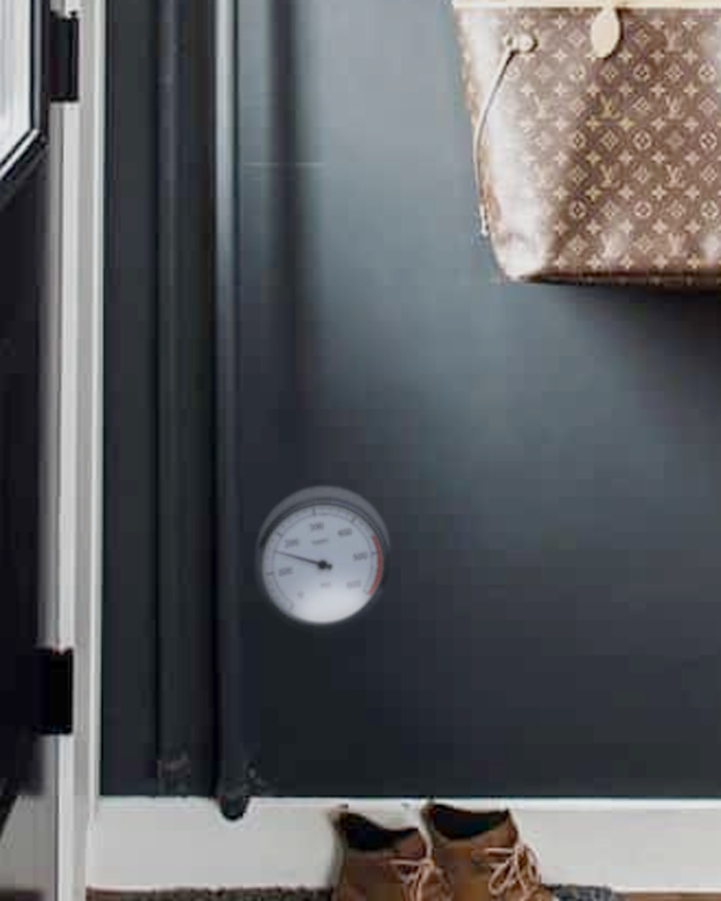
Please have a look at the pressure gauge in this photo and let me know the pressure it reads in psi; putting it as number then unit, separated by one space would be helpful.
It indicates 160 psi
